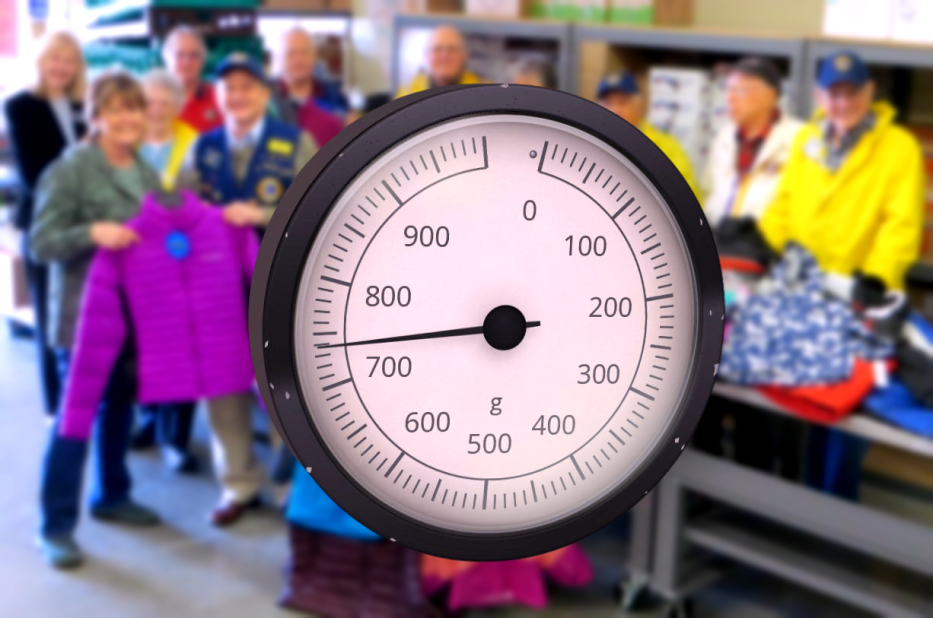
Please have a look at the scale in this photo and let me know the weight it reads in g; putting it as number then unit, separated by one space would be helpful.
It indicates 740 g
